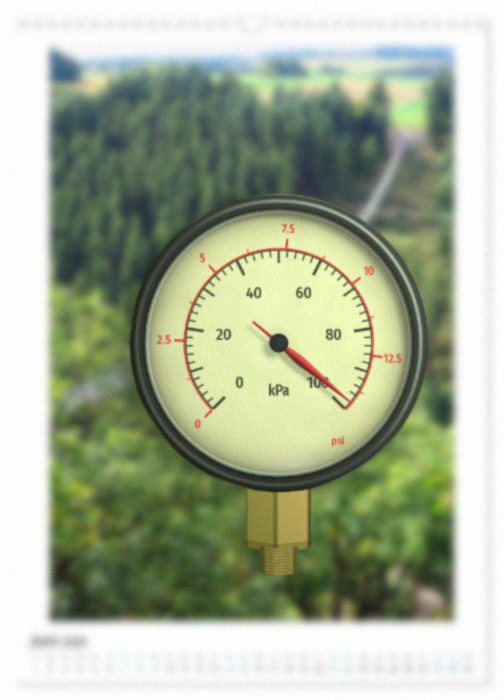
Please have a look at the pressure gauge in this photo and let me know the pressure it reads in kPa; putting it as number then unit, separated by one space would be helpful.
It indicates 98 kPa
